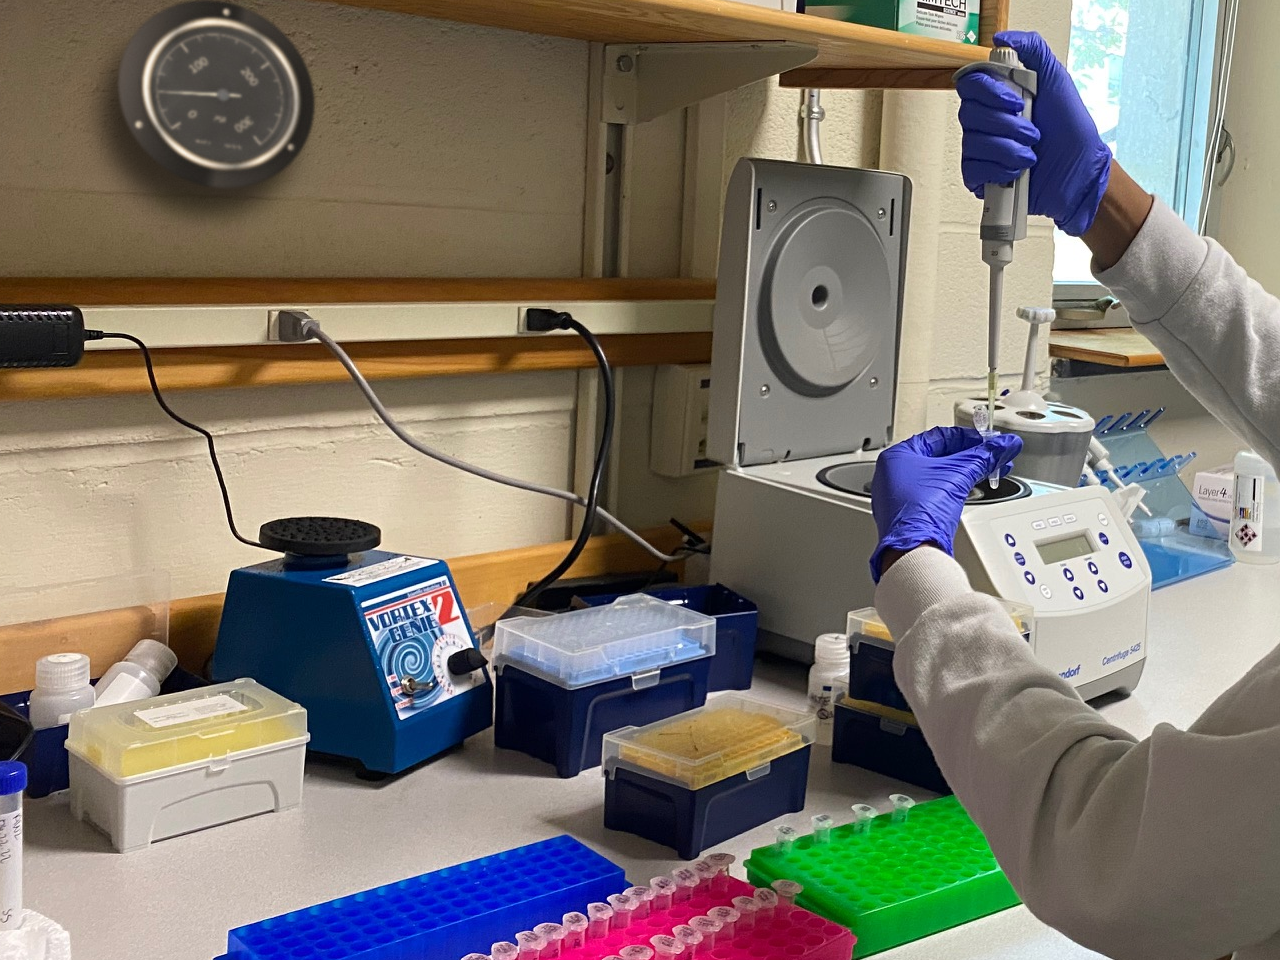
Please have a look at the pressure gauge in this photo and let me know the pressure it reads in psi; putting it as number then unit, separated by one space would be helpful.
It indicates 40 psi
